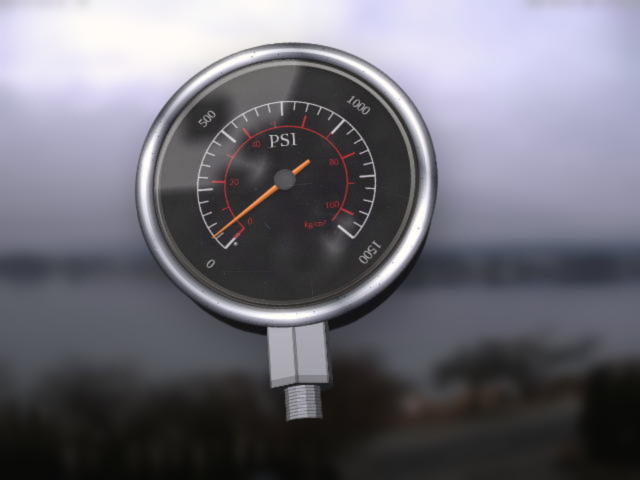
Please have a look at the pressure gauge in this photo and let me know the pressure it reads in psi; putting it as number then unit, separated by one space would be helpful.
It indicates 50 psi
